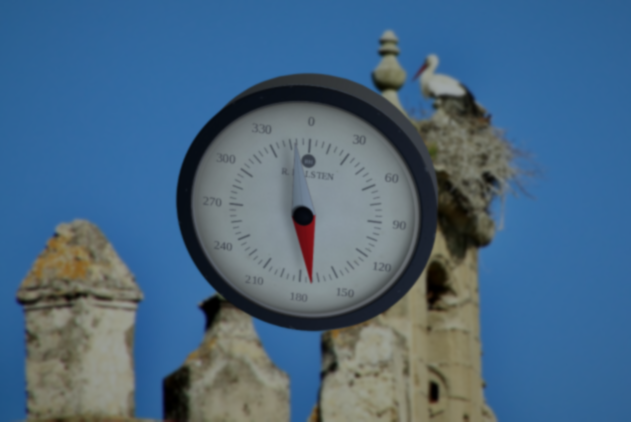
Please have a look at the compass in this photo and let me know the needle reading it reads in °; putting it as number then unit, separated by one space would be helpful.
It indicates 170 °
